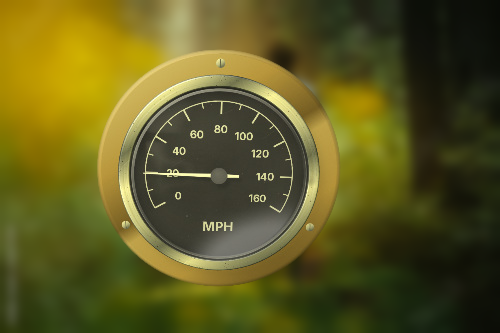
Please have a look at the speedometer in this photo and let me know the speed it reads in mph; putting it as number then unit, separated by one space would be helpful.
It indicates 20 mph
